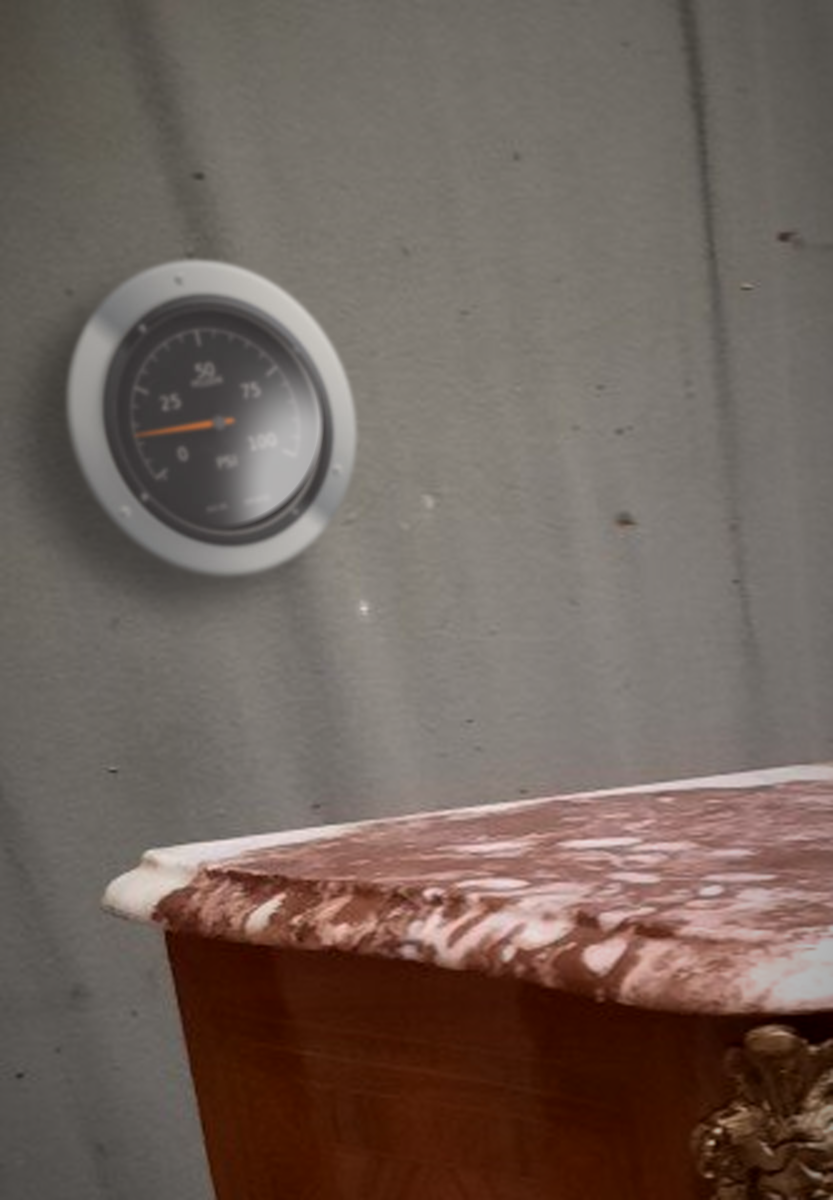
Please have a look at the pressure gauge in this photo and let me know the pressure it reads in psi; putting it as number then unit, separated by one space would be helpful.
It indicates 12.5 psi
